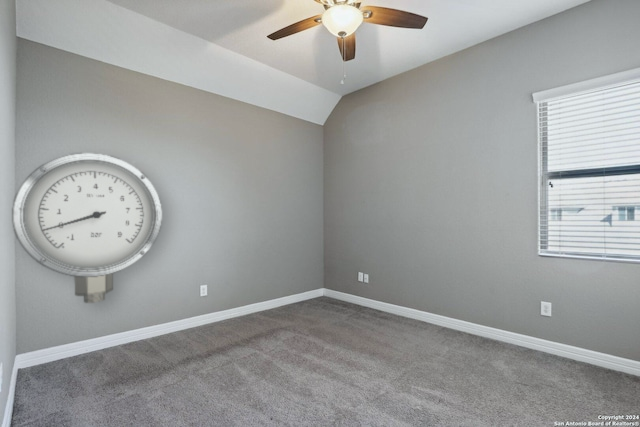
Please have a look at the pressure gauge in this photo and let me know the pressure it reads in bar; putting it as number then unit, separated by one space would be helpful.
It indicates 0 bar
